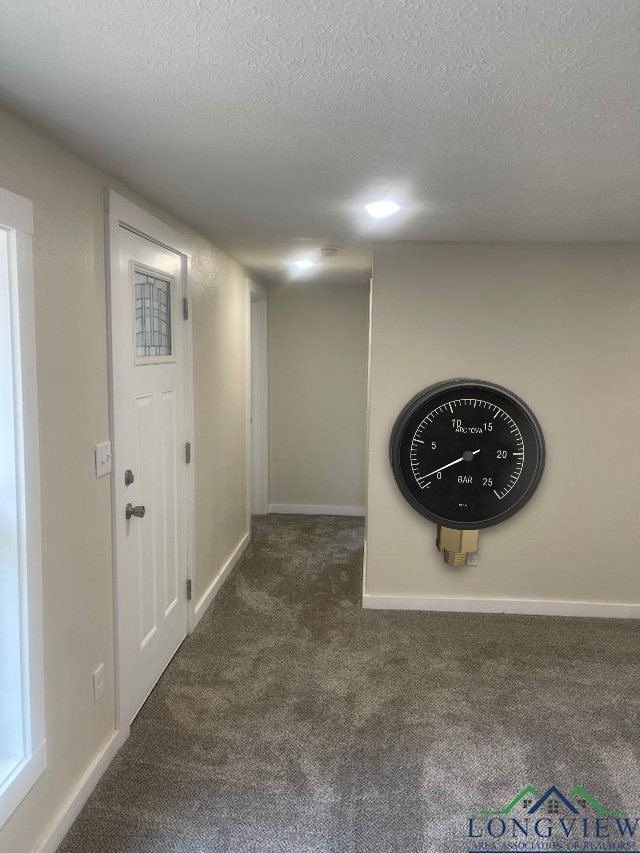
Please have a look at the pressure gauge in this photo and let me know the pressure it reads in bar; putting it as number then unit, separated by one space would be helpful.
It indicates 1 bar
